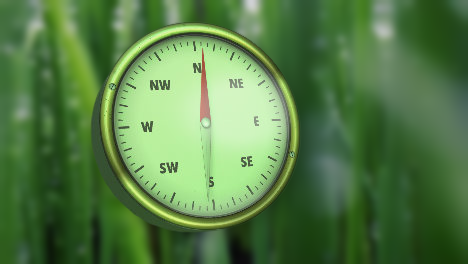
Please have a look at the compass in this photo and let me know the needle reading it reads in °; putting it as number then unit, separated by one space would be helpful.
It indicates 5 °
